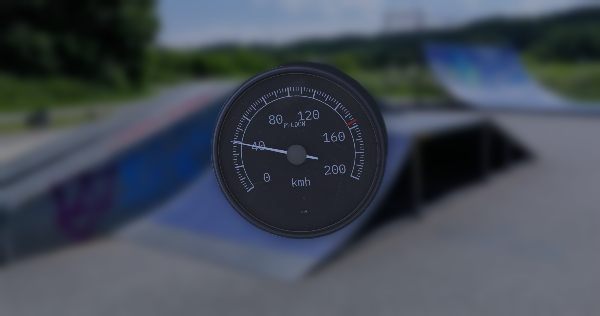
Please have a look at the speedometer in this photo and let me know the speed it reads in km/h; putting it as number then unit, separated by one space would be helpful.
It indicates 40 km/h
